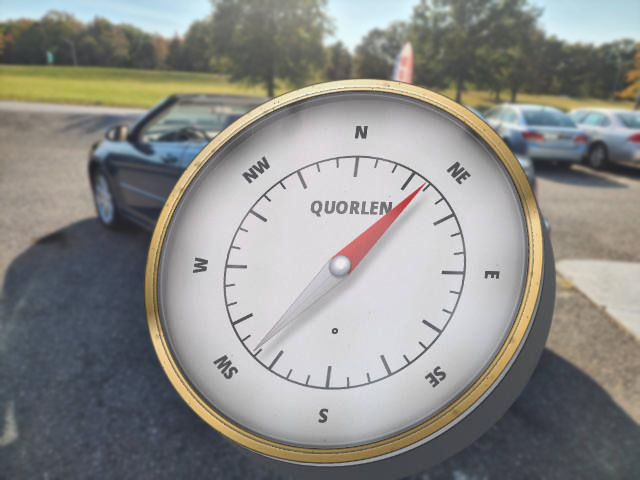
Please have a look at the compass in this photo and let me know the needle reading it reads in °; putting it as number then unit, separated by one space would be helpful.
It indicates 40 °
